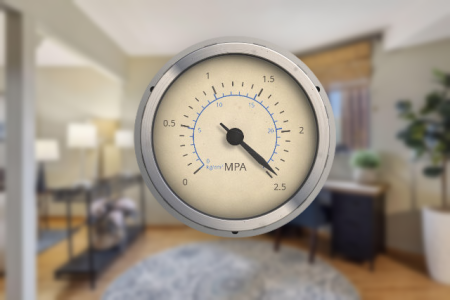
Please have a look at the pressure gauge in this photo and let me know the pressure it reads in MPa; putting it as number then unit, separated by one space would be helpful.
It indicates 2.45 MPa
